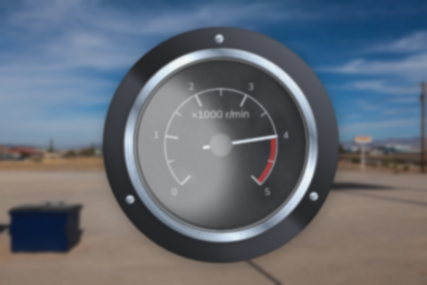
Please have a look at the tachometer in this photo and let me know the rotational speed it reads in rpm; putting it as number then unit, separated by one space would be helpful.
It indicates 4000 rpm
